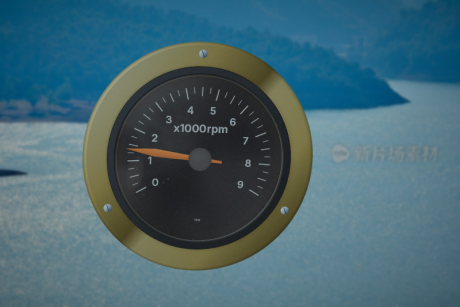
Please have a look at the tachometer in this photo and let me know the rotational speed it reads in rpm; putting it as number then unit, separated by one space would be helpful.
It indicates 1375 rpm
